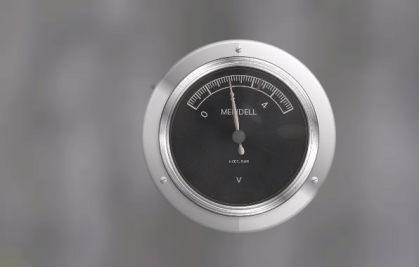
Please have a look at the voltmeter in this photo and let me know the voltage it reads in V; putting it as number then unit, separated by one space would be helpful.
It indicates 2 V
